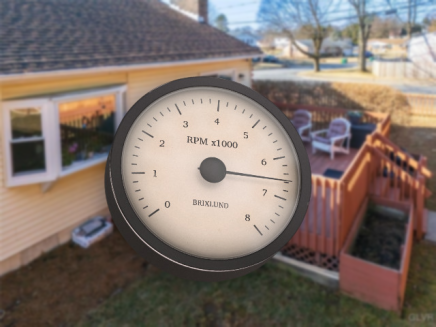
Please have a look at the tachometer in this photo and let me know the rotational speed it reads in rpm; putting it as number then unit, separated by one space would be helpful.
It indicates 6600 rpm
